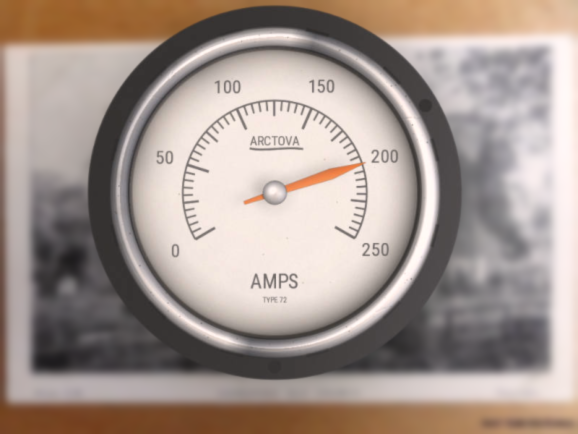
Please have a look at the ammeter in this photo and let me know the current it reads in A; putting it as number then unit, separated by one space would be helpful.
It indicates 200 A
